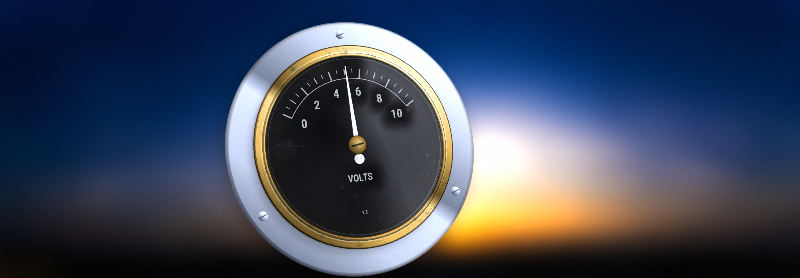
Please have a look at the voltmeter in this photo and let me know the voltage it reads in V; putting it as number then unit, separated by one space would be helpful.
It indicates 5 V
